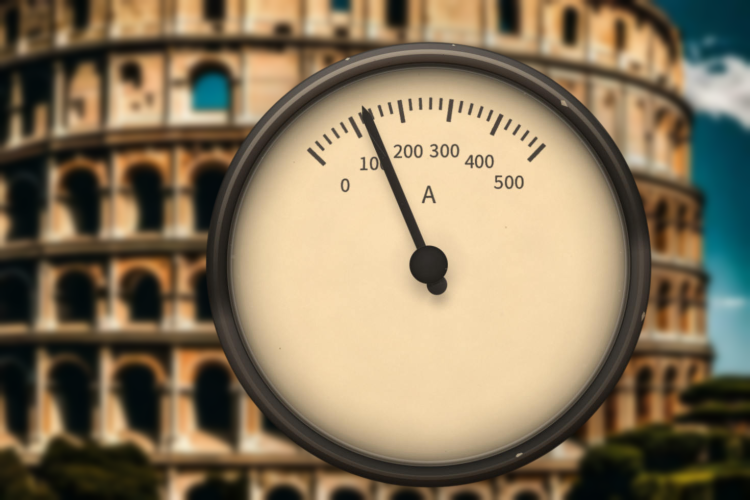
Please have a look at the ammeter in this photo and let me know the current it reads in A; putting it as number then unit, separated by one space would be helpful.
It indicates 130 A
